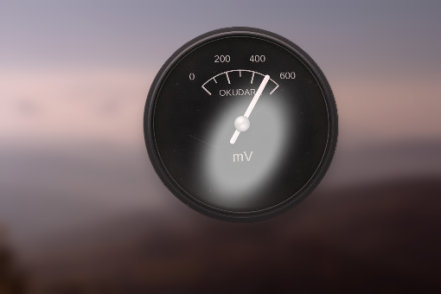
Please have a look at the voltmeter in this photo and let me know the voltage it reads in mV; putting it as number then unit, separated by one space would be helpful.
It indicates 500 mV
